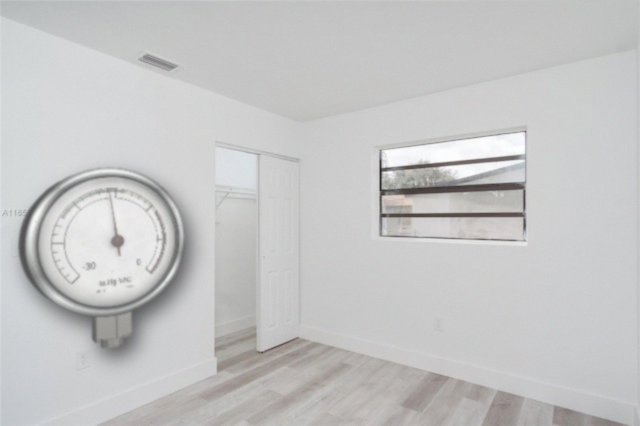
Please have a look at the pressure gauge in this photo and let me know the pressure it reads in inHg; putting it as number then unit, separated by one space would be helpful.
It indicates -16 inHg
